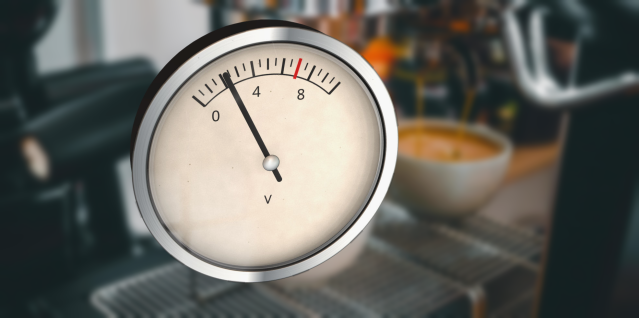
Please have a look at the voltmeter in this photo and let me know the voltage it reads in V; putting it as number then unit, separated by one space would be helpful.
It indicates 2.25 V
